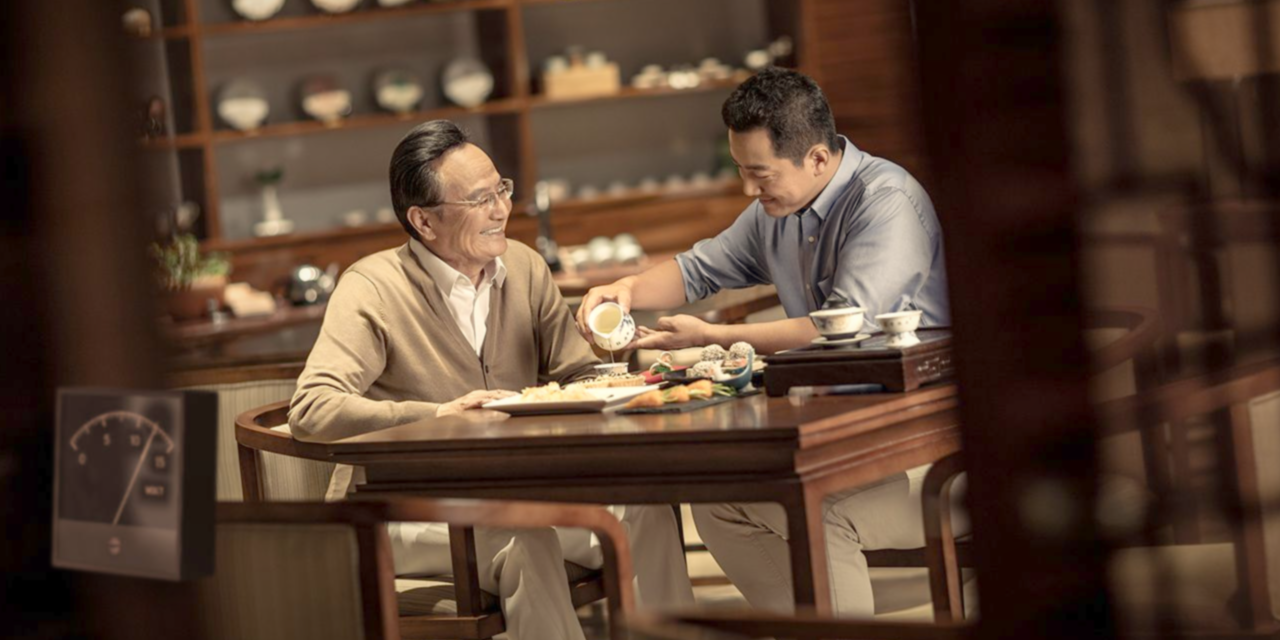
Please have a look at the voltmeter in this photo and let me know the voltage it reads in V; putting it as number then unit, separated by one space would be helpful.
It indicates 12.5 V
